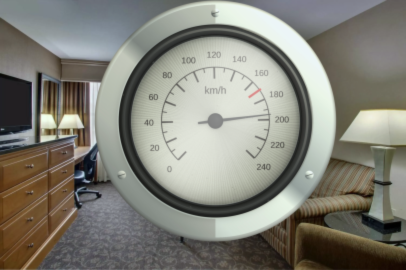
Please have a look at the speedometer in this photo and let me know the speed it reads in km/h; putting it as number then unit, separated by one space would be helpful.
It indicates 195 km/h
